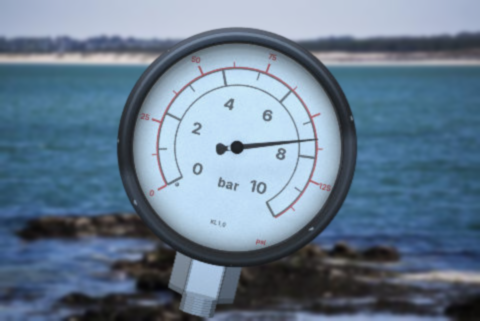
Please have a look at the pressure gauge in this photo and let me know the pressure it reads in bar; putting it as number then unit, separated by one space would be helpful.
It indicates 7.5 bar
